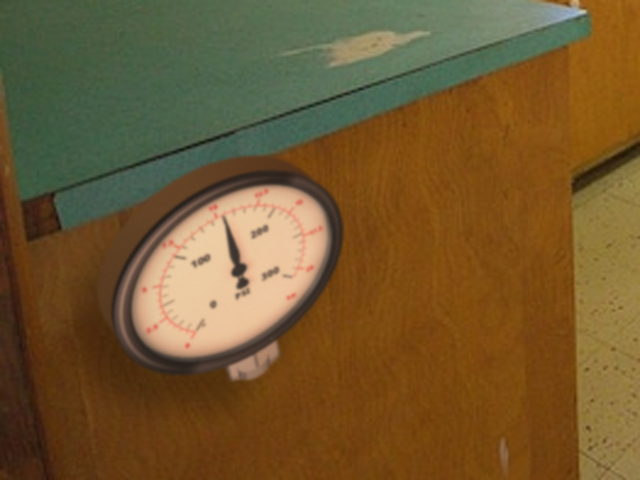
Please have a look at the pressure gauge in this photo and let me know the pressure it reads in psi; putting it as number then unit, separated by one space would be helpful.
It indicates 150 psi
